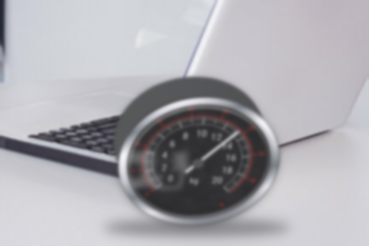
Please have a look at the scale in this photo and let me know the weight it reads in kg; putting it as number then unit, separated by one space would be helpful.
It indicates 13 kg
